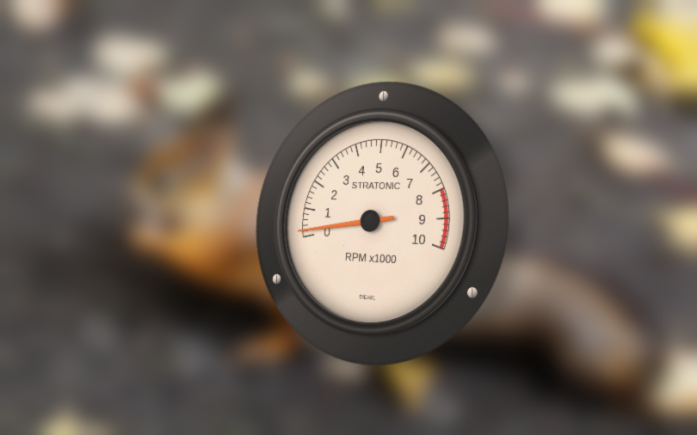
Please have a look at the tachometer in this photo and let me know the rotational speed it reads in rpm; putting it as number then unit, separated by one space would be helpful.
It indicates 200 rpm
